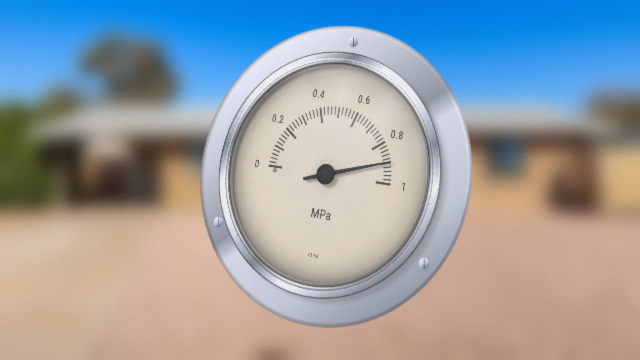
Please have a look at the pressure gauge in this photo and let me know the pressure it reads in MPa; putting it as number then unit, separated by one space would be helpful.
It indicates 0.9 MPa
